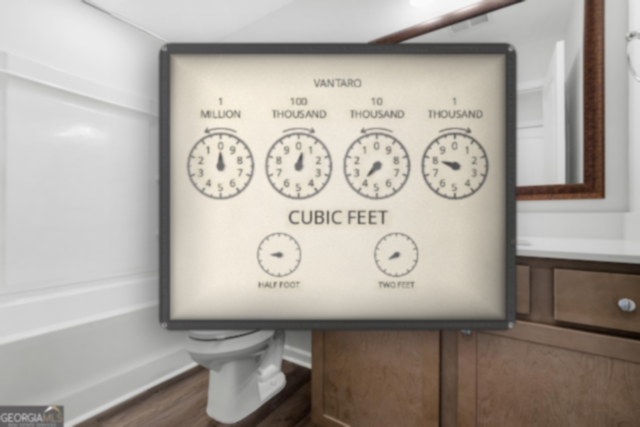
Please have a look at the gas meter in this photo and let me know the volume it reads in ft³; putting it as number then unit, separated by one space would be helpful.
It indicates 3800 ft³
